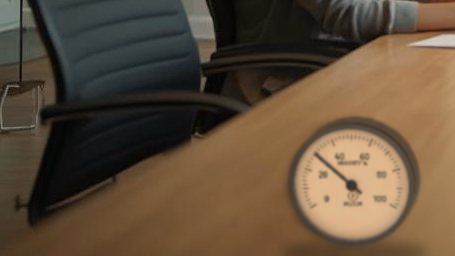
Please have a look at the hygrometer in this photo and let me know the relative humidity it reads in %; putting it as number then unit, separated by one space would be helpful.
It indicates 30 %
